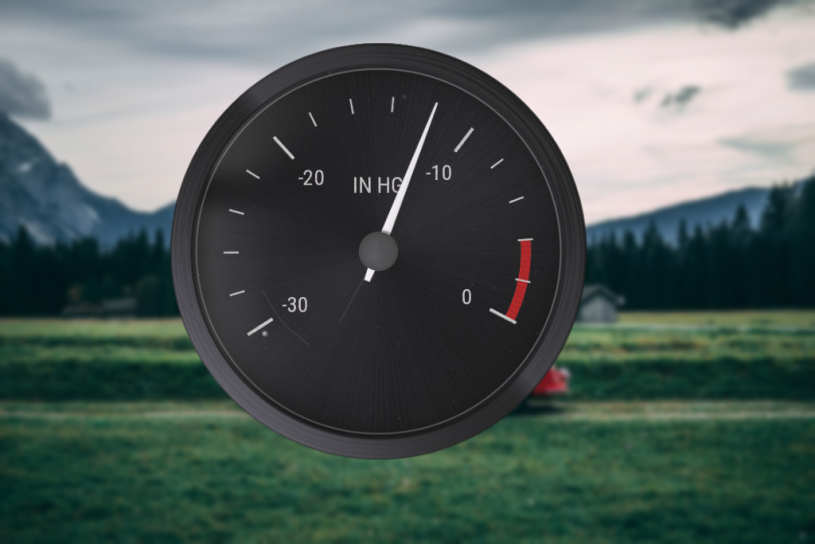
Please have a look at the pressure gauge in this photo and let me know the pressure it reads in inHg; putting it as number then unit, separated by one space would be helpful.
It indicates -12 inHg
